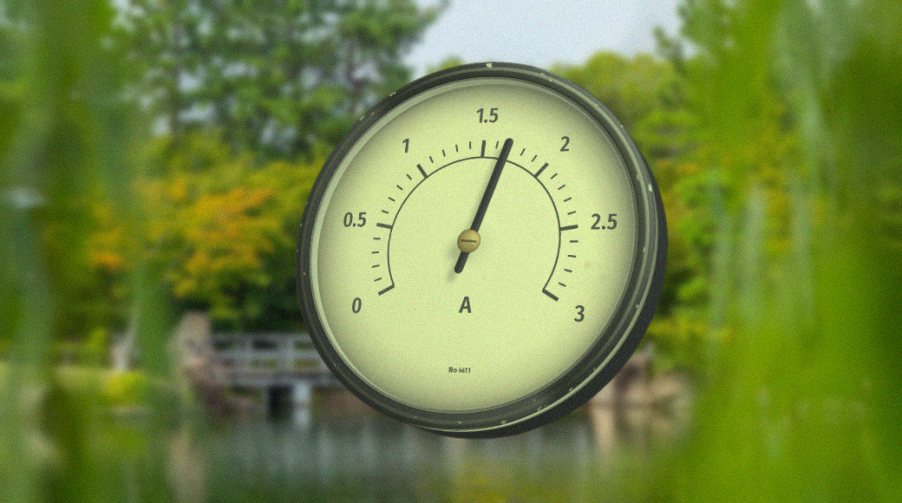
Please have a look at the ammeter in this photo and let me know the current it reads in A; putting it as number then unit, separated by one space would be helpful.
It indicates 1.7 A
